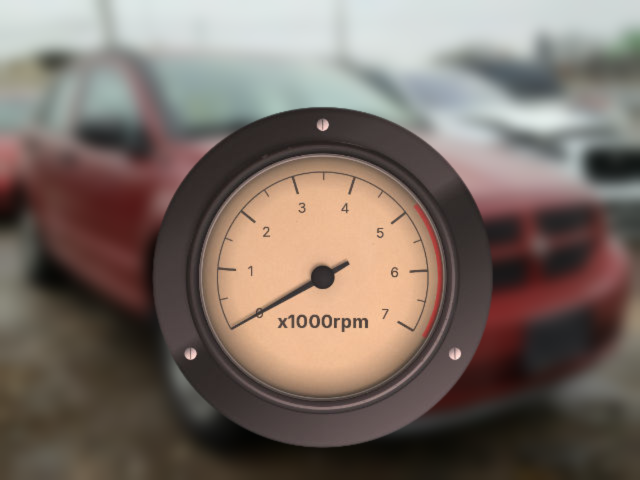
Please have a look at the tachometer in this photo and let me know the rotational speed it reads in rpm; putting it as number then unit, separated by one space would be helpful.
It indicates 0 rpm
